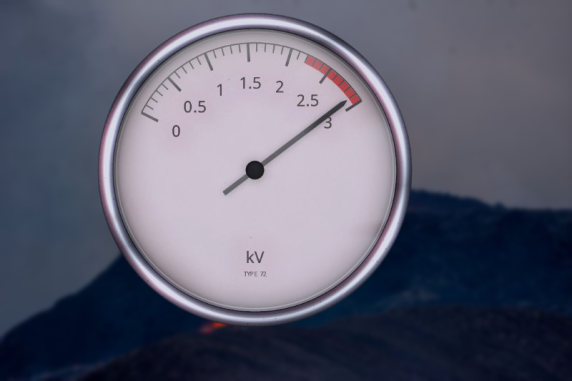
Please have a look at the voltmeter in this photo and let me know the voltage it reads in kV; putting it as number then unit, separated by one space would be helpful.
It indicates 2.9 kV
